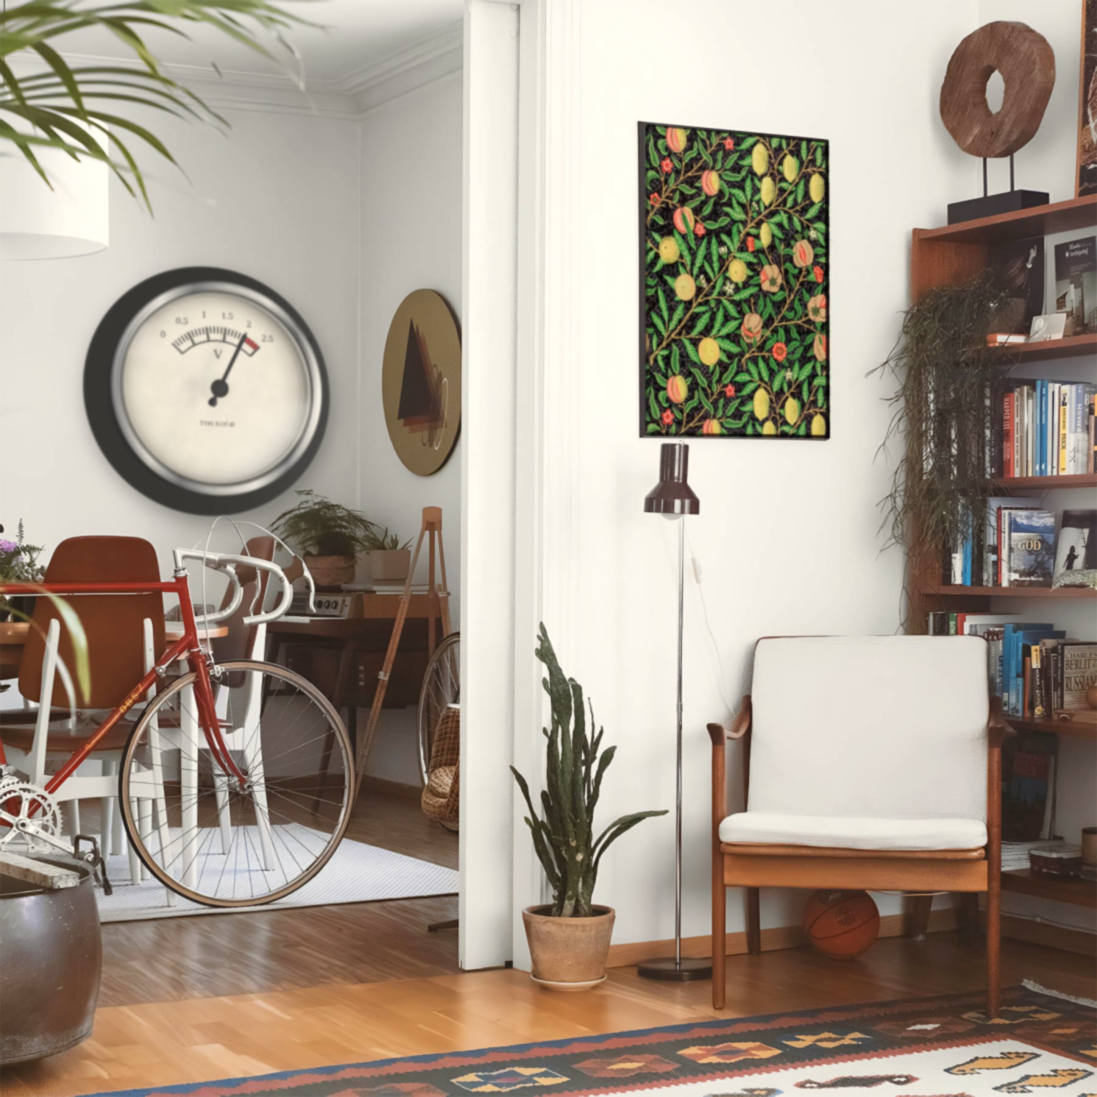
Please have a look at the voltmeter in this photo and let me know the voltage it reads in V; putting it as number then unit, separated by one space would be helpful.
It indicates 2 V
